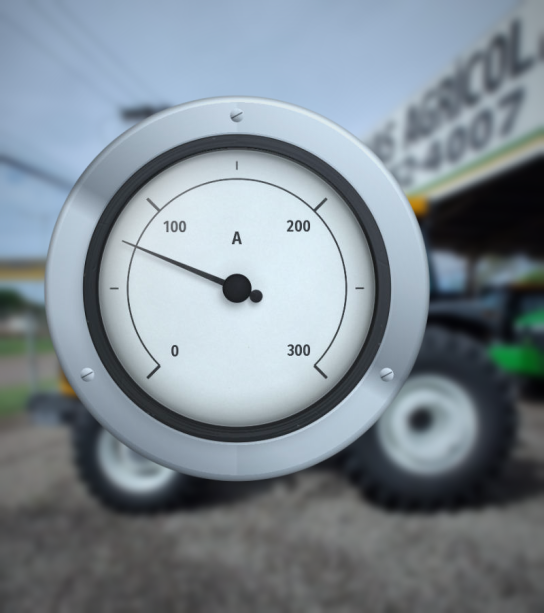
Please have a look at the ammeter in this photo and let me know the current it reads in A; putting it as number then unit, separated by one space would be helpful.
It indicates 75 A
